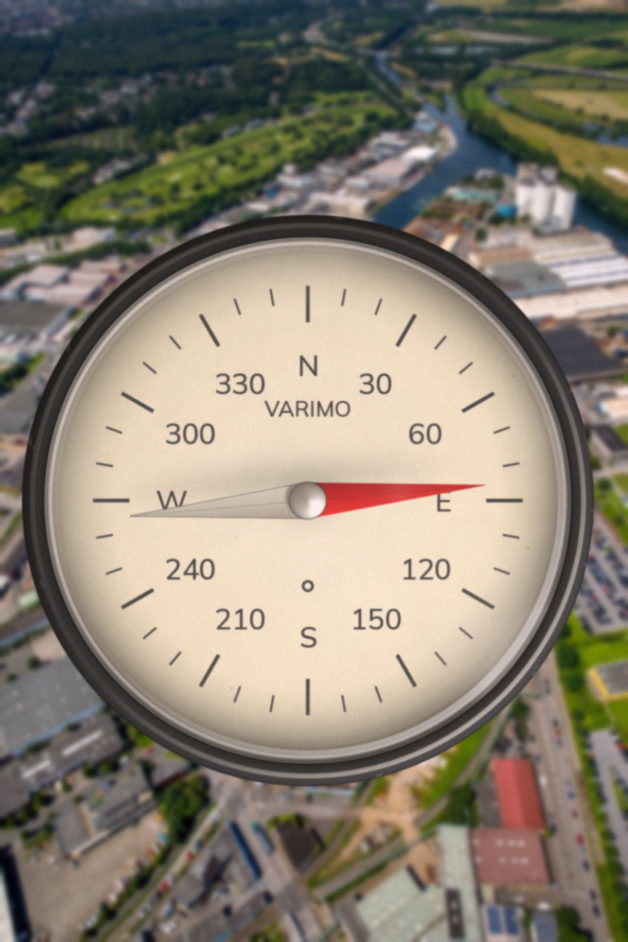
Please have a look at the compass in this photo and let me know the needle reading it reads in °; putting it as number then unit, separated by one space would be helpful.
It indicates 85 °
